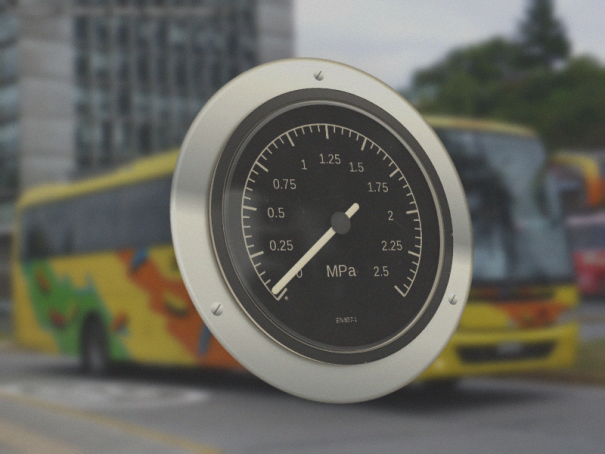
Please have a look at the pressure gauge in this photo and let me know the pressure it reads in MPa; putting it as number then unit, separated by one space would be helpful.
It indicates 0.05 MPa
